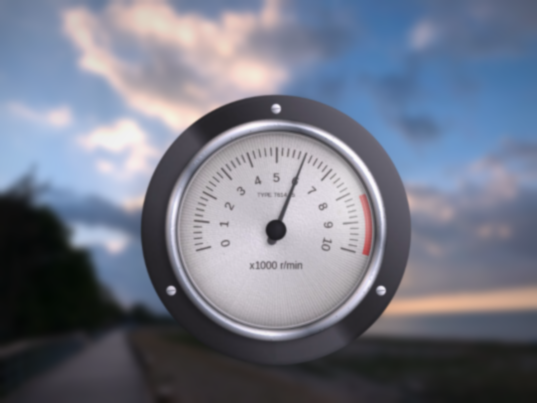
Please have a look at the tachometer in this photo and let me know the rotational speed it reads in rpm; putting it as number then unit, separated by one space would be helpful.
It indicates 6000 rpm
